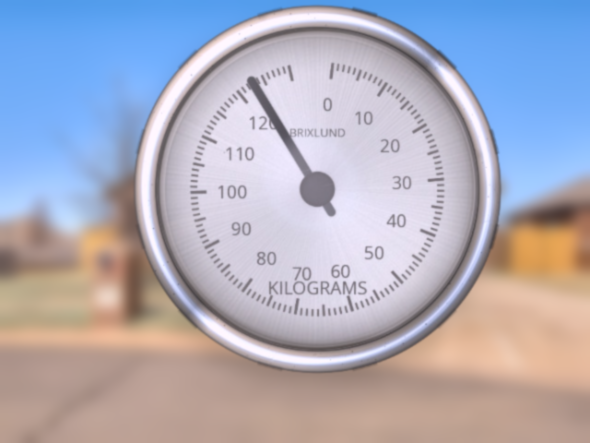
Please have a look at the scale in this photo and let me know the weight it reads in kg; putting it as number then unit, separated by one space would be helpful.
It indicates 123 kg
